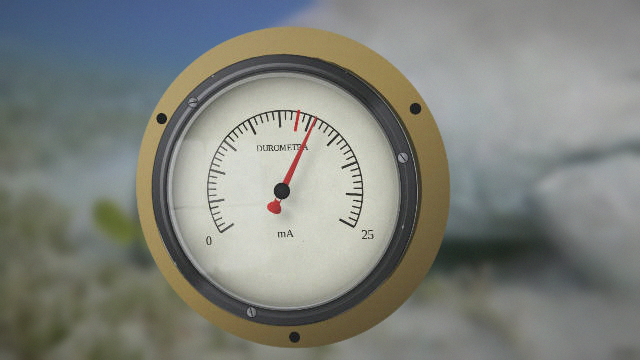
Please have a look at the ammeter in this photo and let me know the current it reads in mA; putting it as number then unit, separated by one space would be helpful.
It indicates 15.5 mA
